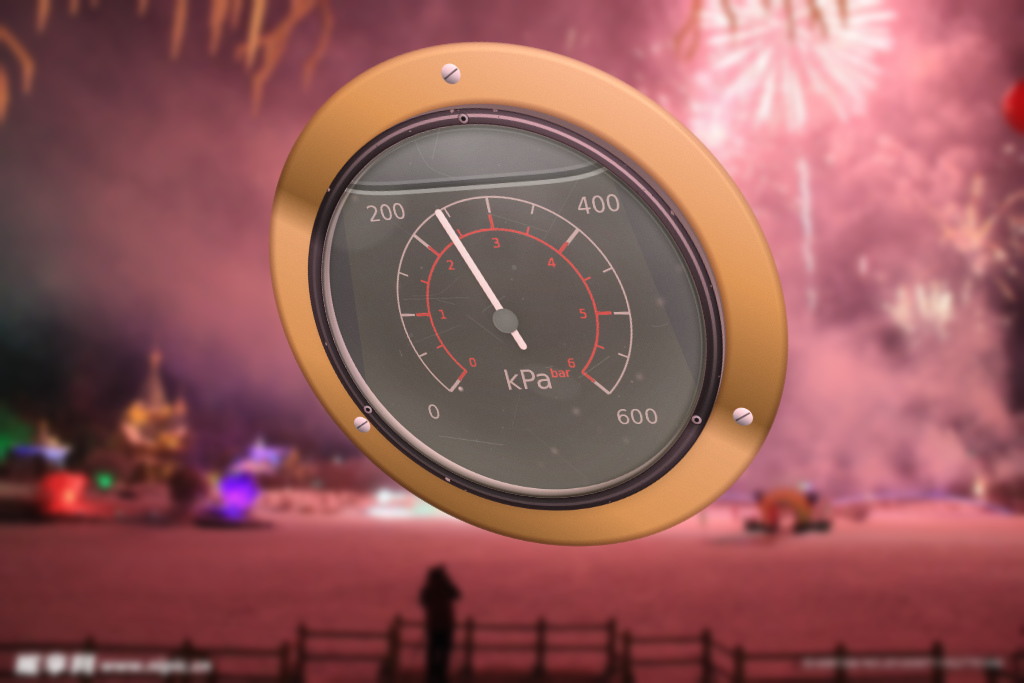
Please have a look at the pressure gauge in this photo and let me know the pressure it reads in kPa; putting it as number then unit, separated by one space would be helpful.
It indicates 250 kPa
